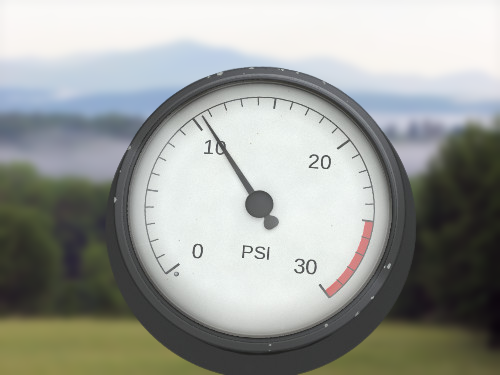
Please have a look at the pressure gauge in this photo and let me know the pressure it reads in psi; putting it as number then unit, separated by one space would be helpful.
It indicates 10.5 psi
